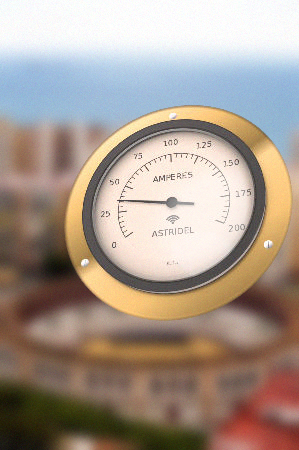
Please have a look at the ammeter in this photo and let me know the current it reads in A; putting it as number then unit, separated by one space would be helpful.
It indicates 35 A
